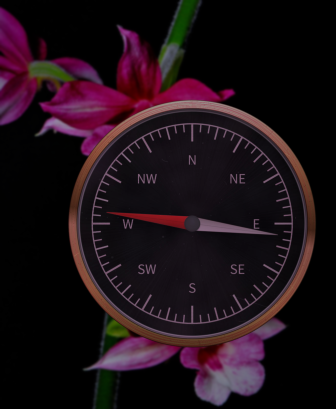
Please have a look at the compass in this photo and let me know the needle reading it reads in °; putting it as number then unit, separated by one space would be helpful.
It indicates 277.5 °
